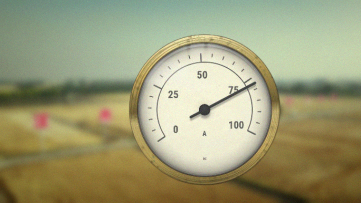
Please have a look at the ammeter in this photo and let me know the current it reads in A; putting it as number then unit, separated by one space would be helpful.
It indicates 77.5 A
